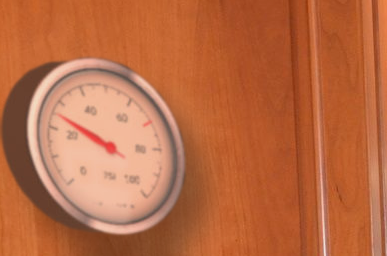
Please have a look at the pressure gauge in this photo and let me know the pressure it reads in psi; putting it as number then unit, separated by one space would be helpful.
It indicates 25 psi
